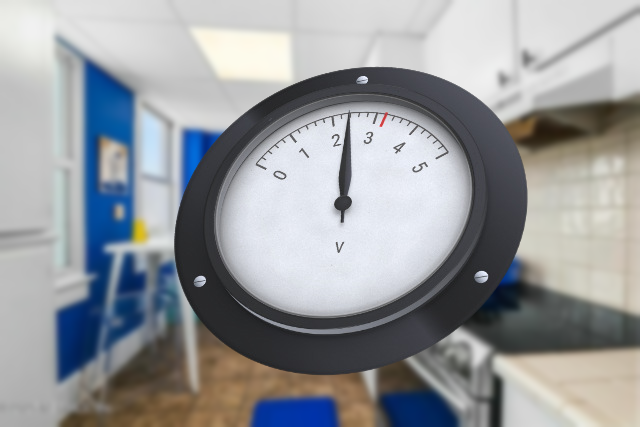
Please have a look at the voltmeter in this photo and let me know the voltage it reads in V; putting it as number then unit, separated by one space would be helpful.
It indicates 2.4 V
